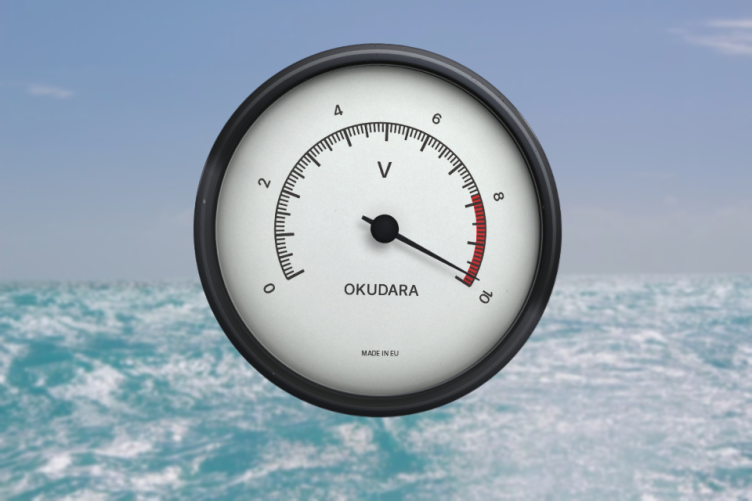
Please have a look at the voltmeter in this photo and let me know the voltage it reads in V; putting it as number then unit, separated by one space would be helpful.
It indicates 9.8 V
